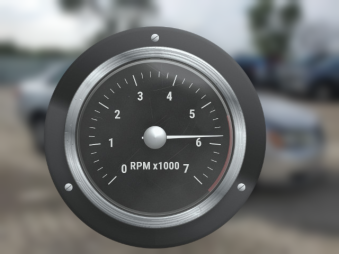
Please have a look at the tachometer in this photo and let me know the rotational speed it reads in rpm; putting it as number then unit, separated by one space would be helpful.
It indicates 5800 rpm
